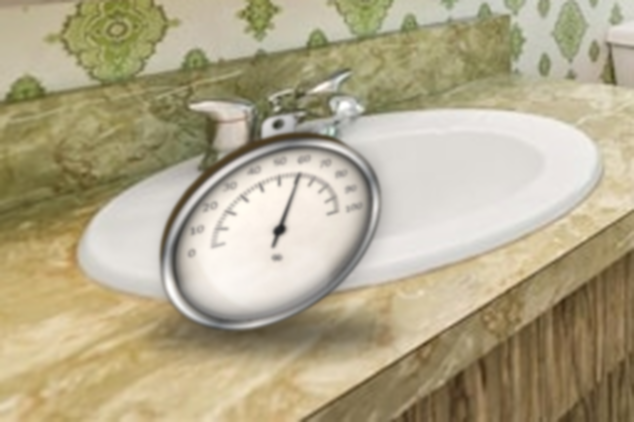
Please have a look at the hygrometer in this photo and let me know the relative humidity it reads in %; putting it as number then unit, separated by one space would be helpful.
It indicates 60 %
